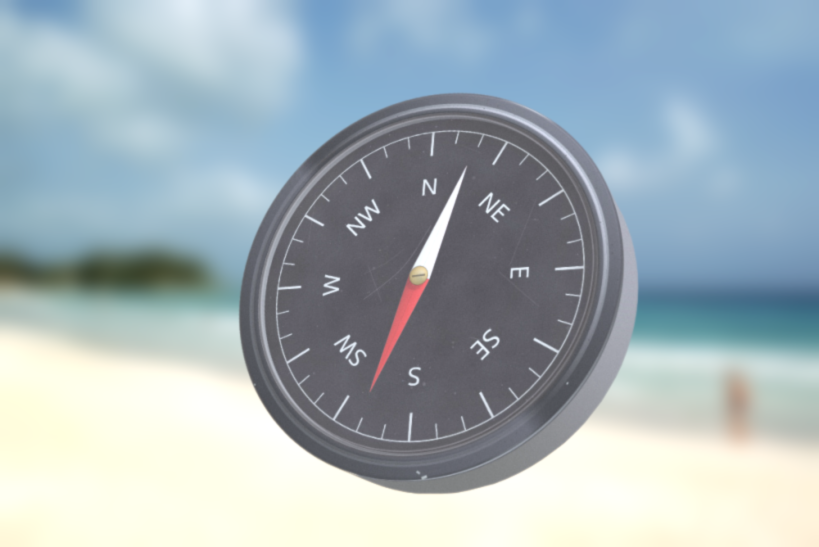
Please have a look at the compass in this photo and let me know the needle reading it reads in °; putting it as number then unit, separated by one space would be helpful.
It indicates 200 °
